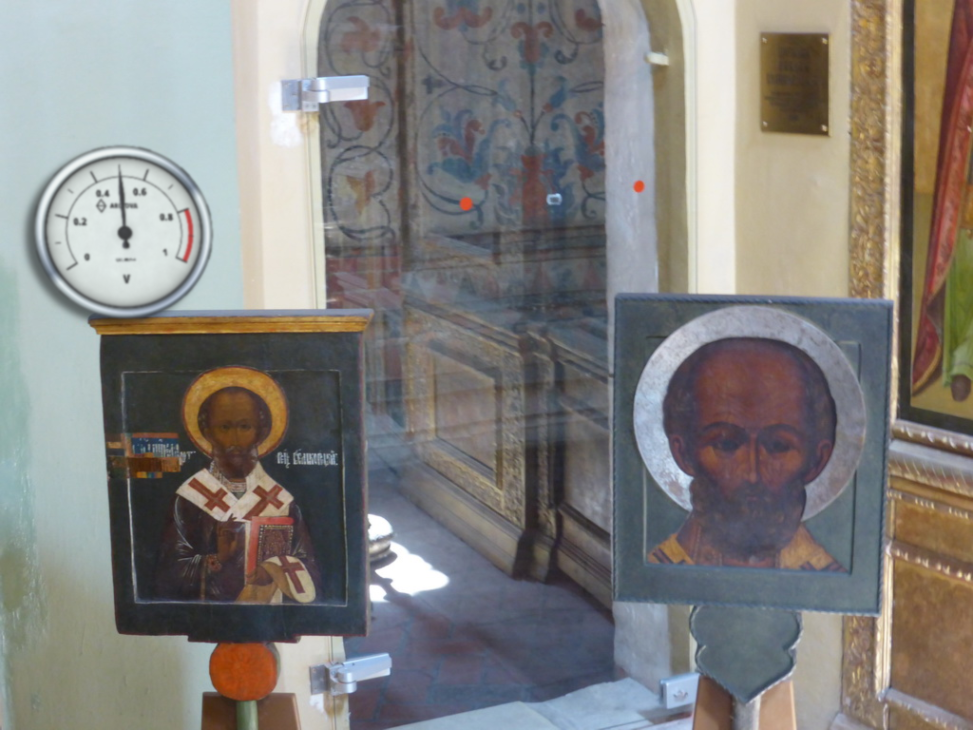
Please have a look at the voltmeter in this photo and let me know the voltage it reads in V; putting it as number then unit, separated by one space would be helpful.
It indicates 0.5 V
